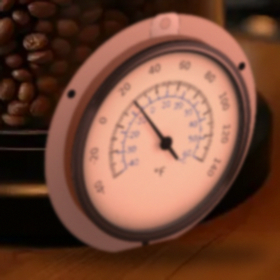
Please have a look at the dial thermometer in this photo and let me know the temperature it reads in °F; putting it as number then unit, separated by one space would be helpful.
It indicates 20 °F
